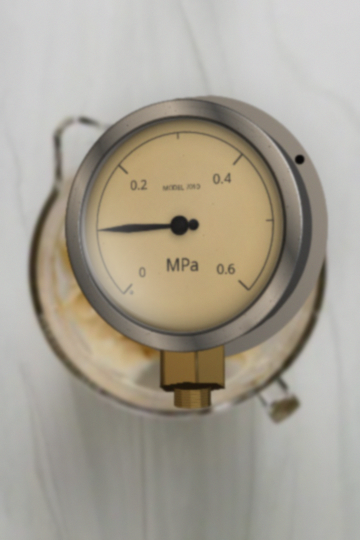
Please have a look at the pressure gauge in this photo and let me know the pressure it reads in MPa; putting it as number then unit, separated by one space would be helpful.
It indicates 0.1 MPa
